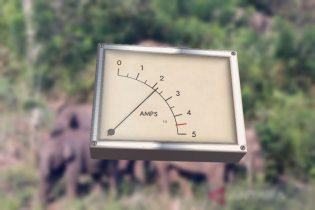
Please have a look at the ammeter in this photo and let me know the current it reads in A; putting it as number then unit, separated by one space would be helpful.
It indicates 2.25 A
